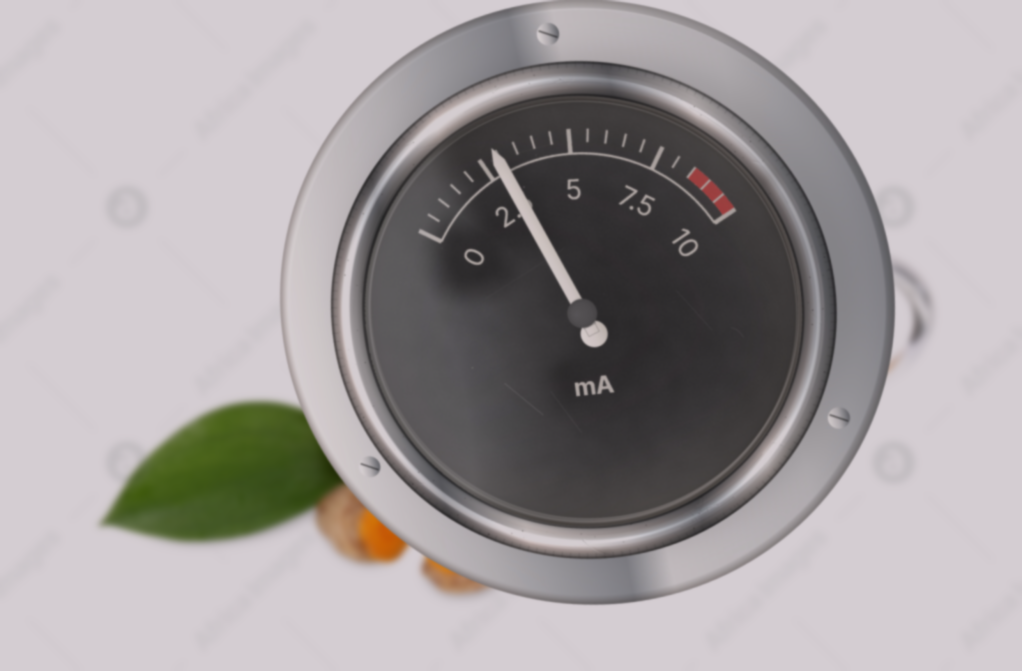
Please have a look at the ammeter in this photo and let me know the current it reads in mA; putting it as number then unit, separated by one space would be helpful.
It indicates 3 mA
